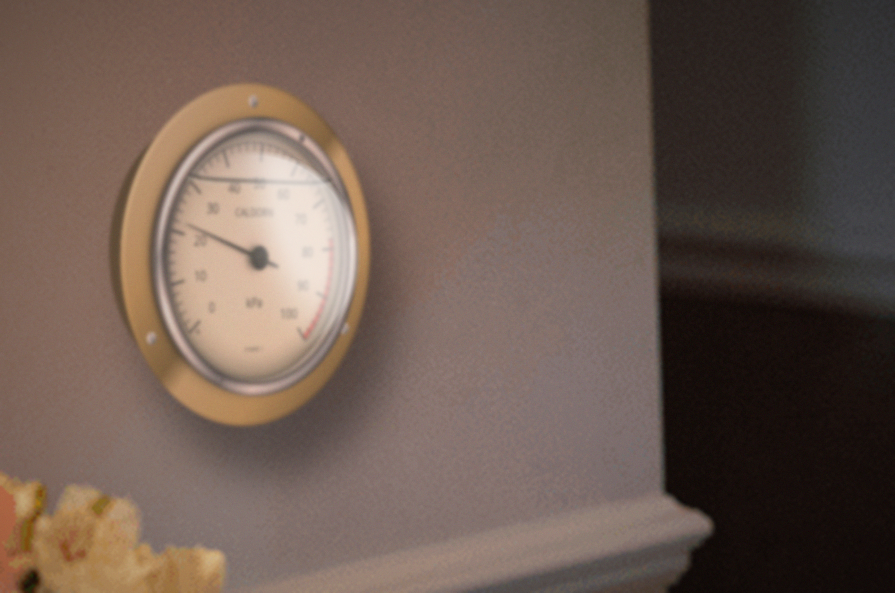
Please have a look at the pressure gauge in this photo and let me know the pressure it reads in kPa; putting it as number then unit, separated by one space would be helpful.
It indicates 22 kPa
